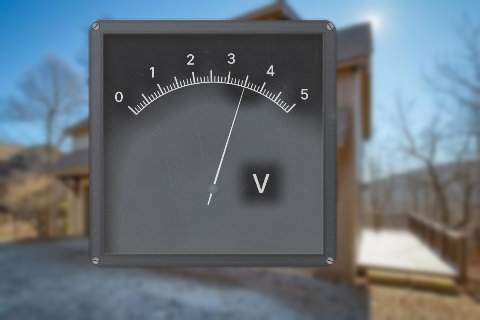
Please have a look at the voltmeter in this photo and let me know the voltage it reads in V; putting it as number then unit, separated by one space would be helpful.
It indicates 3.5 V
